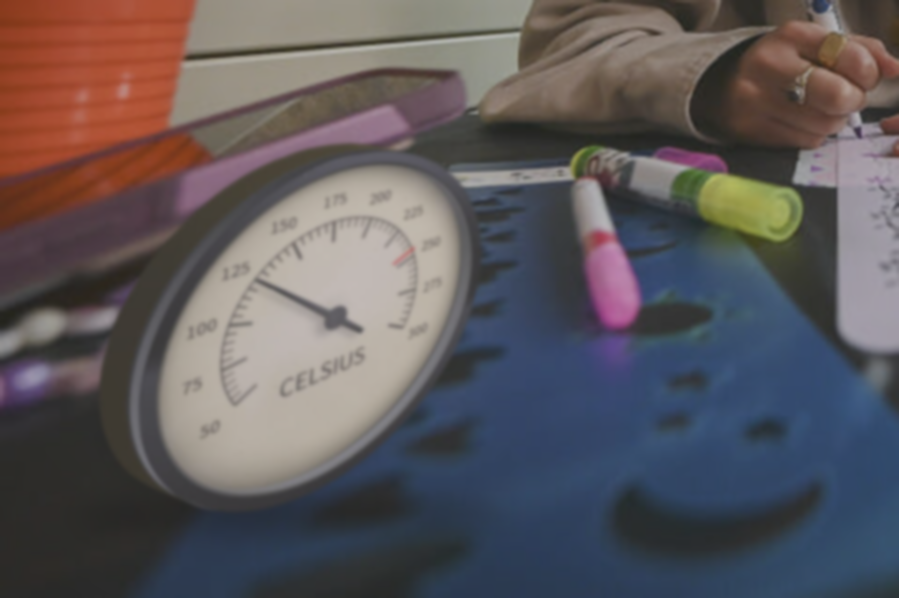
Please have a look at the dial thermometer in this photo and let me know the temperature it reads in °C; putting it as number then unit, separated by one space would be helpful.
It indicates 125 °C
